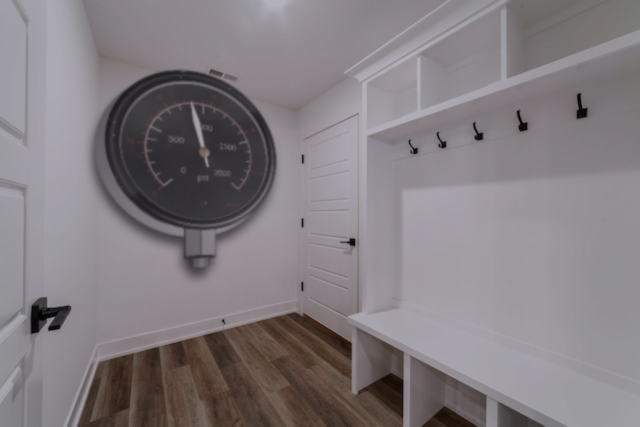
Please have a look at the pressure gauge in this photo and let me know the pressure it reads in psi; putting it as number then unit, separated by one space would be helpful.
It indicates 900 psi
